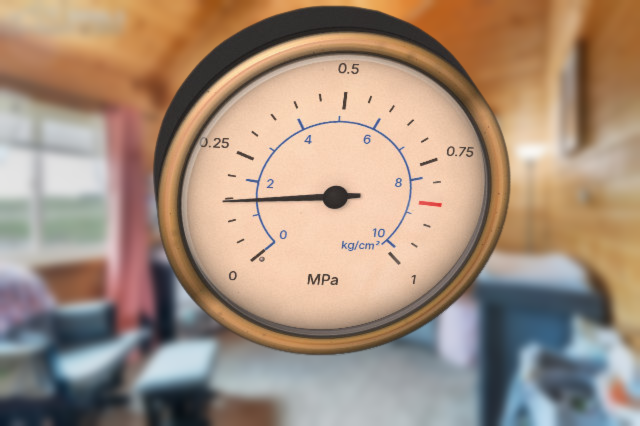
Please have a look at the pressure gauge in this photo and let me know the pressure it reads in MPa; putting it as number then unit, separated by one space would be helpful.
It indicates 0.15 MPa
